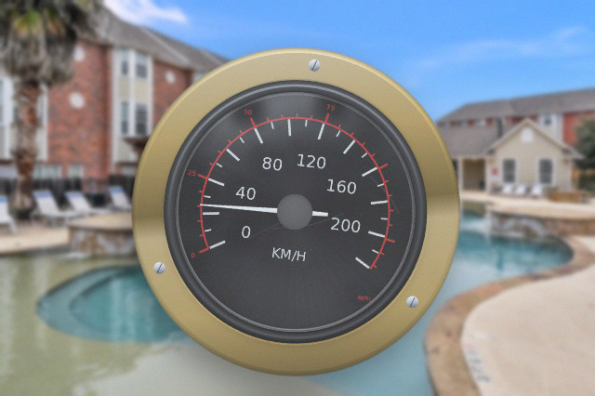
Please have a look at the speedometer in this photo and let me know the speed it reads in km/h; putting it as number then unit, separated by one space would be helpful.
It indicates 25 km/h
